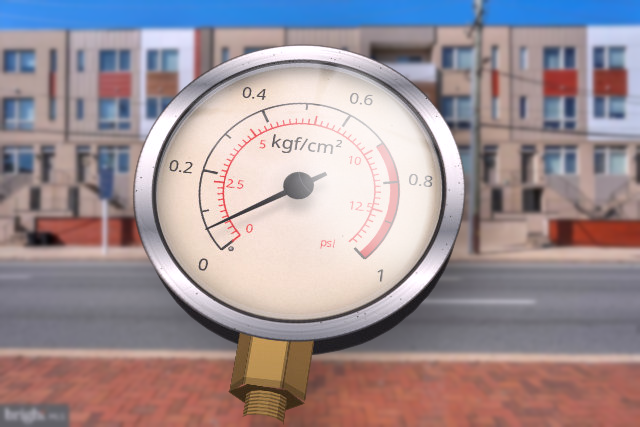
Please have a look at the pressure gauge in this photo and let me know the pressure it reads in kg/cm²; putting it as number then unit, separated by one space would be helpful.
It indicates 0.05 kg/cm²
